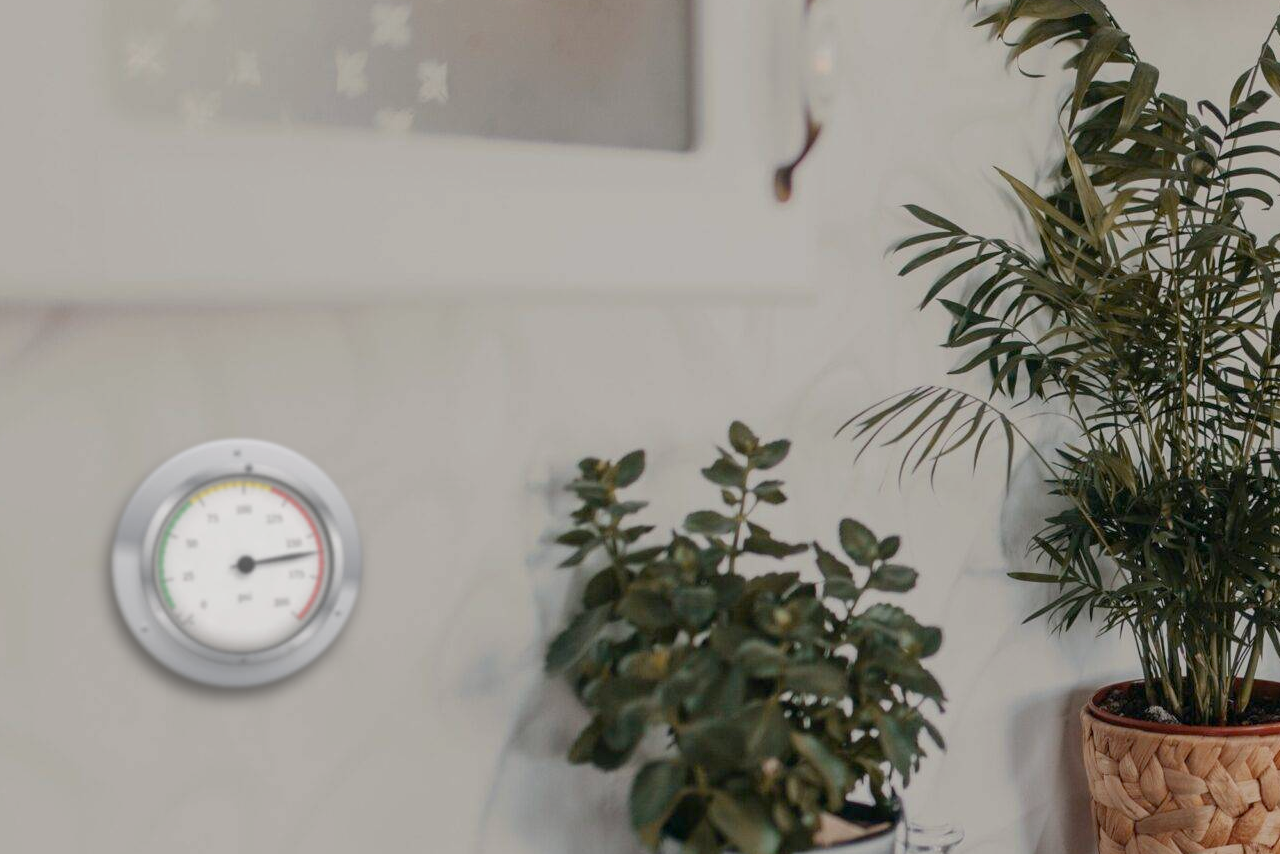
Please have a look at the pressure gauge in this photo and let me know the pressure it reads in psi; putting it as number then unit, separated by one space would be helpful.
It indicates 160 psi
